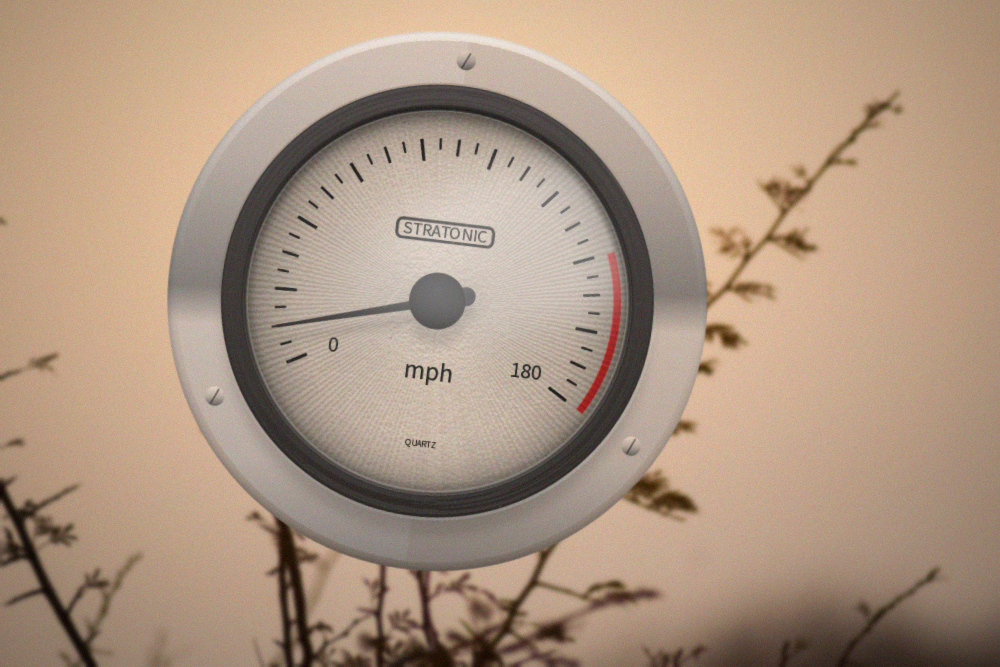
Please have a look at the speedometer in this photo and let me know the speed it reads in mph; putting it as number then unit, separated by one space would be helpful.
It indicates 10 mph
